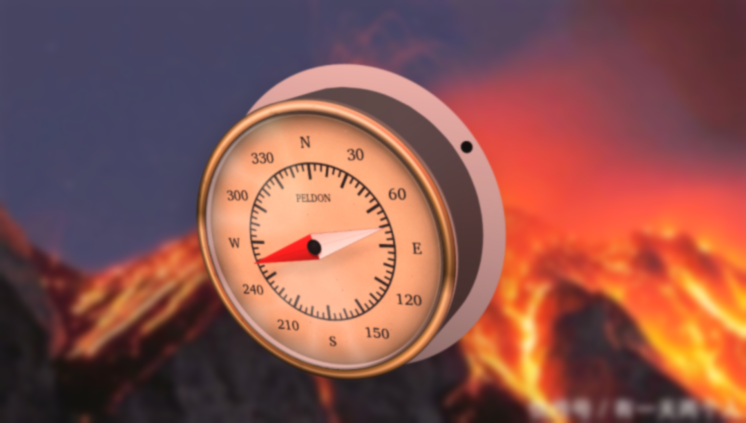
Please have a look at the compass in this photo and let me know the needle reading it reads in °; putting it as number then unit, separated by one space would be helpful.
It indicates 255 °
